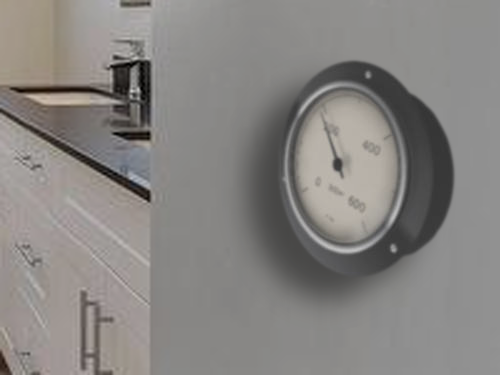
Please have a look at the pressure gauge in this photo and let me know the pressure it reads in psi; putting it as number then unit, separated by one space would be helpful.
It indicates 200 psi
